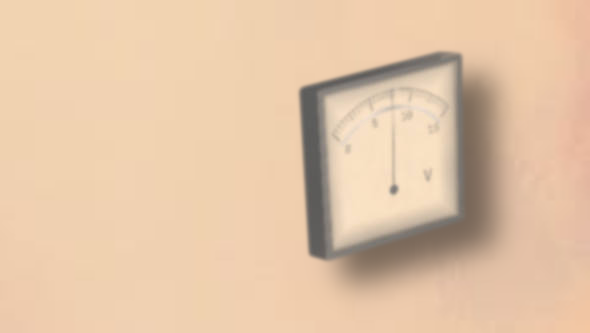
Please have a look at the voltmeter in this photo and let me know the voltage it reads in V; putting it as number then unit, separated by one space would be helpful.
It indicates 7.5 V
